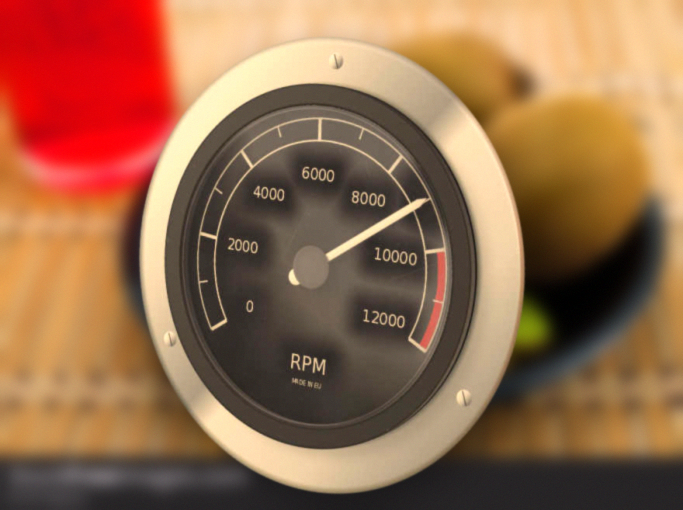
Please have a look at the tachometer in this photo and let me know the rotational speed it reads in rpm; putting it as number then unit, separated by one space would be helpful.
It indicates 9000 rpm
